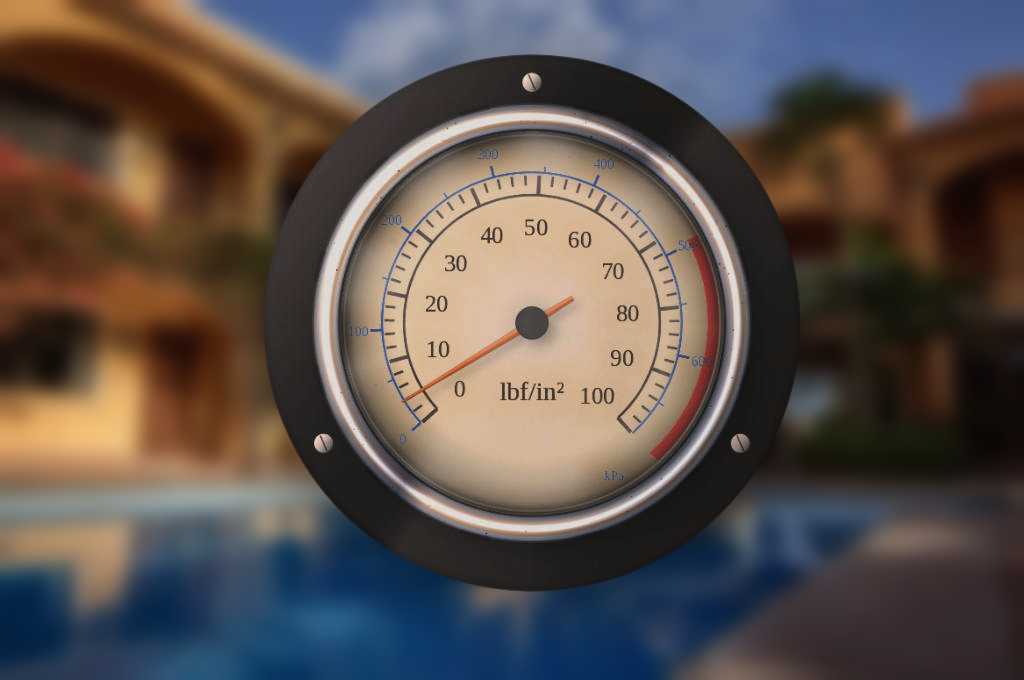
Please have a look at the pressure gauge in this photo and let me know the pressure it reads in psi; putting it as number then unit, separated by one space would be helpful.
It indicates 4 psi
